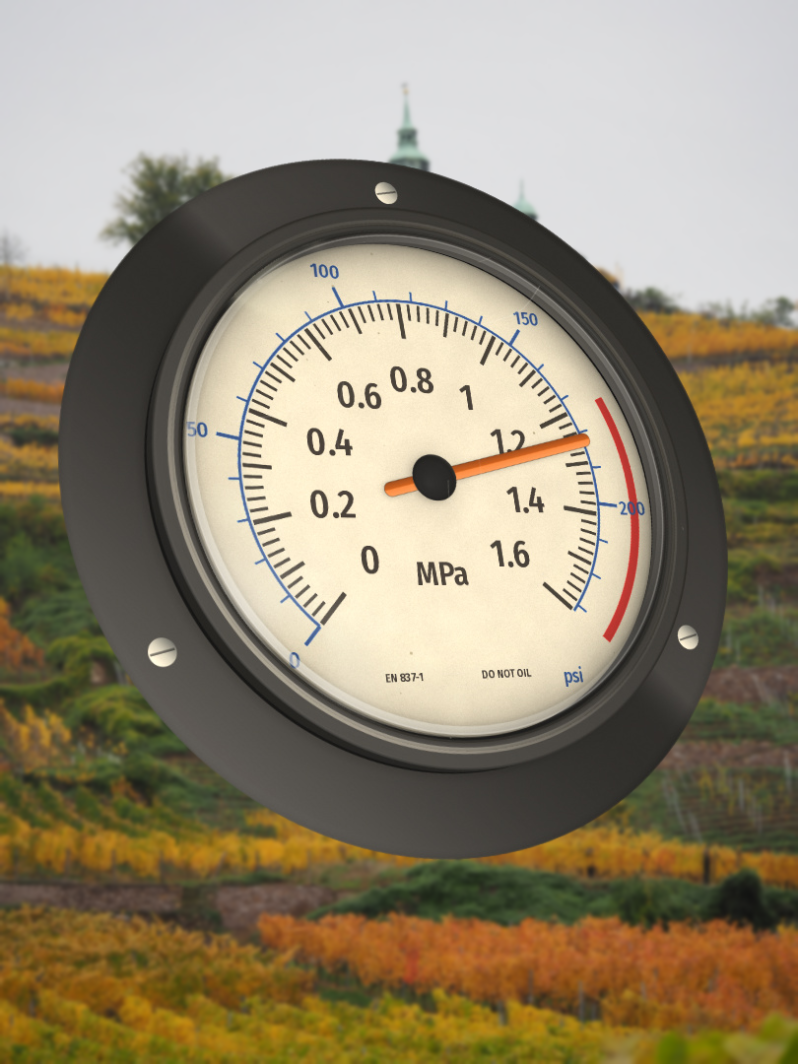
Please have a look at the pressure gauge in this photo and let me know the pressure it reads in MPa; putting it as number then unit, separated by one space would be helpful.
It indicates 1.26 MPa
